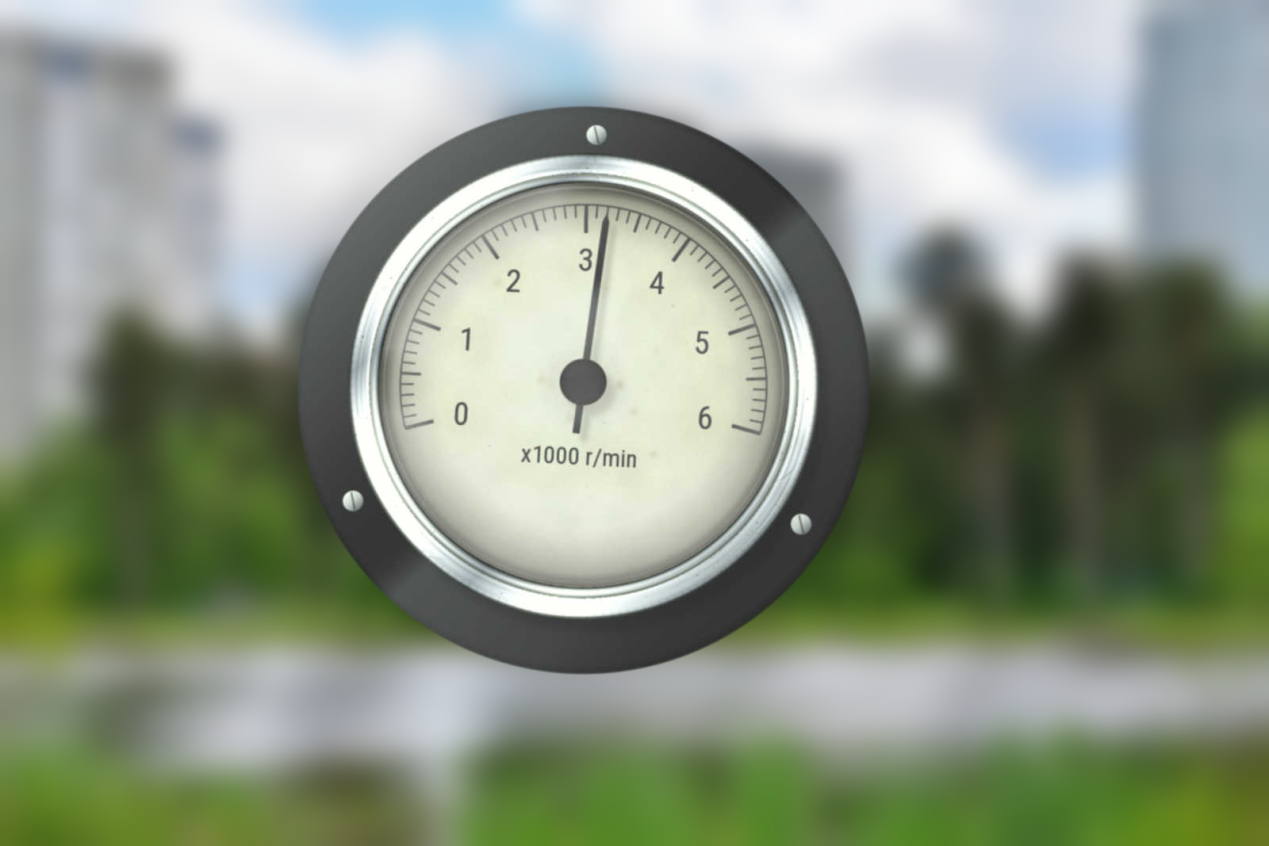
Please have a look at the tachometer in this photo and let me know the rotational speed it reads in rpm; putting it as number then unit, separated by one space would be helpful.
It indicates 3200 rpm
